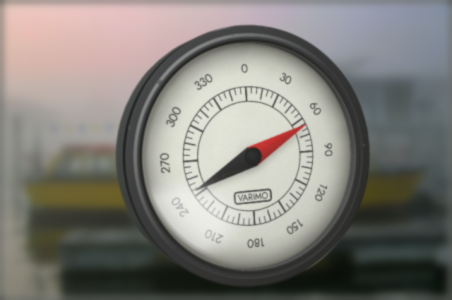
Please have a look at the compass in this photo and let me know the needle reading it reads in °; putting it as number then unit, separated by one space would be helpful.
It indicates 65 °
